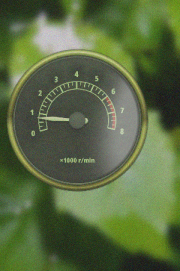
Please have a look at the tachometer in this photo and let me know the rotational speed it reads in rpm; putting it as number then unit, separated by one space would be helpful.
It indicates 750 rpm
